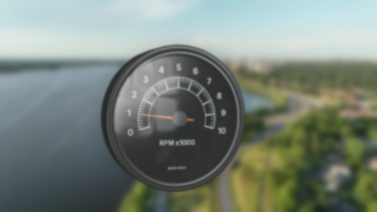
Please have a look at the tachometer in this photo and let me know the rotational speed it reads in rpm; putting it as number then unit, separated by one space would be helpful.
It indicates 1000 rpm
